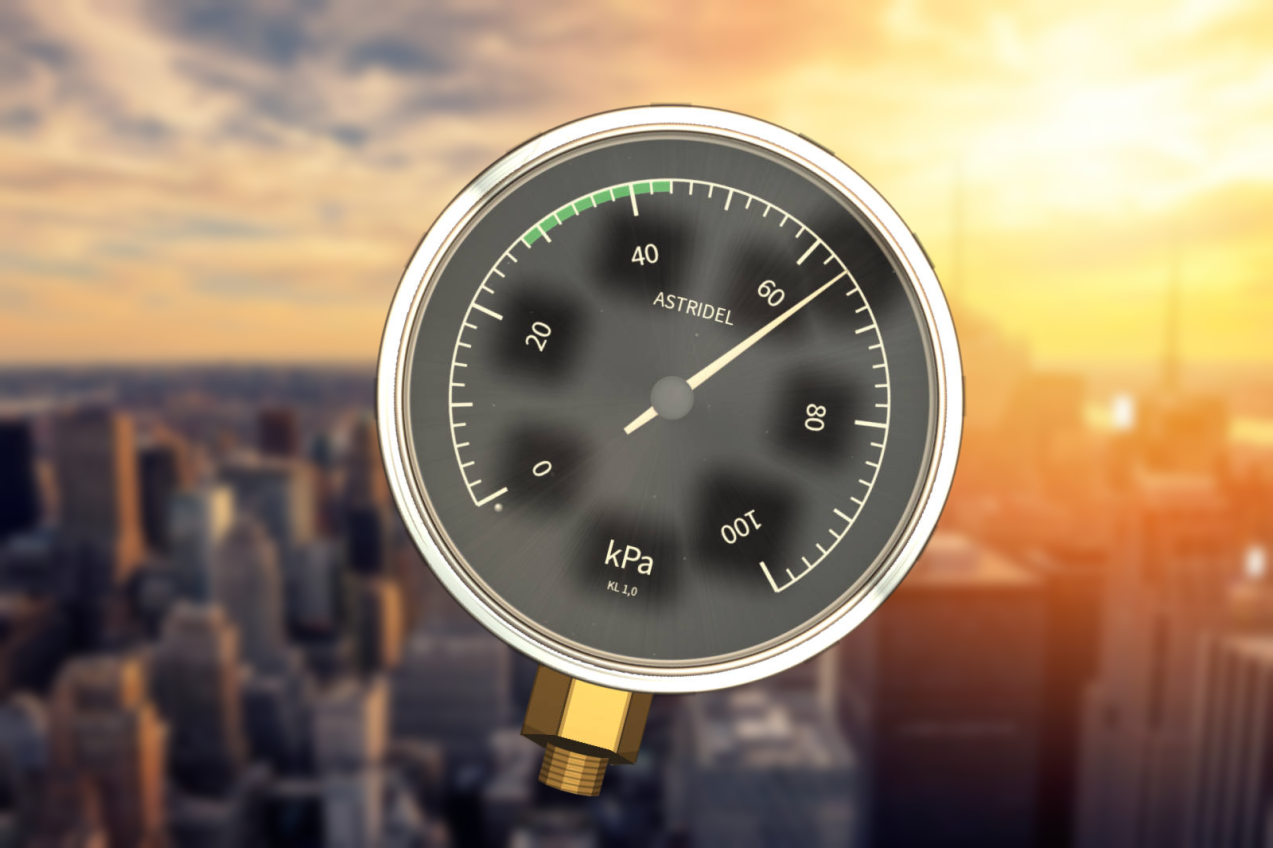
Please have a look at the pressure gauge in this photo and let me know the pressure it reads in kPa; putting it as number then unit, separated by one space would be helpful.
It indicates 64 kPa
